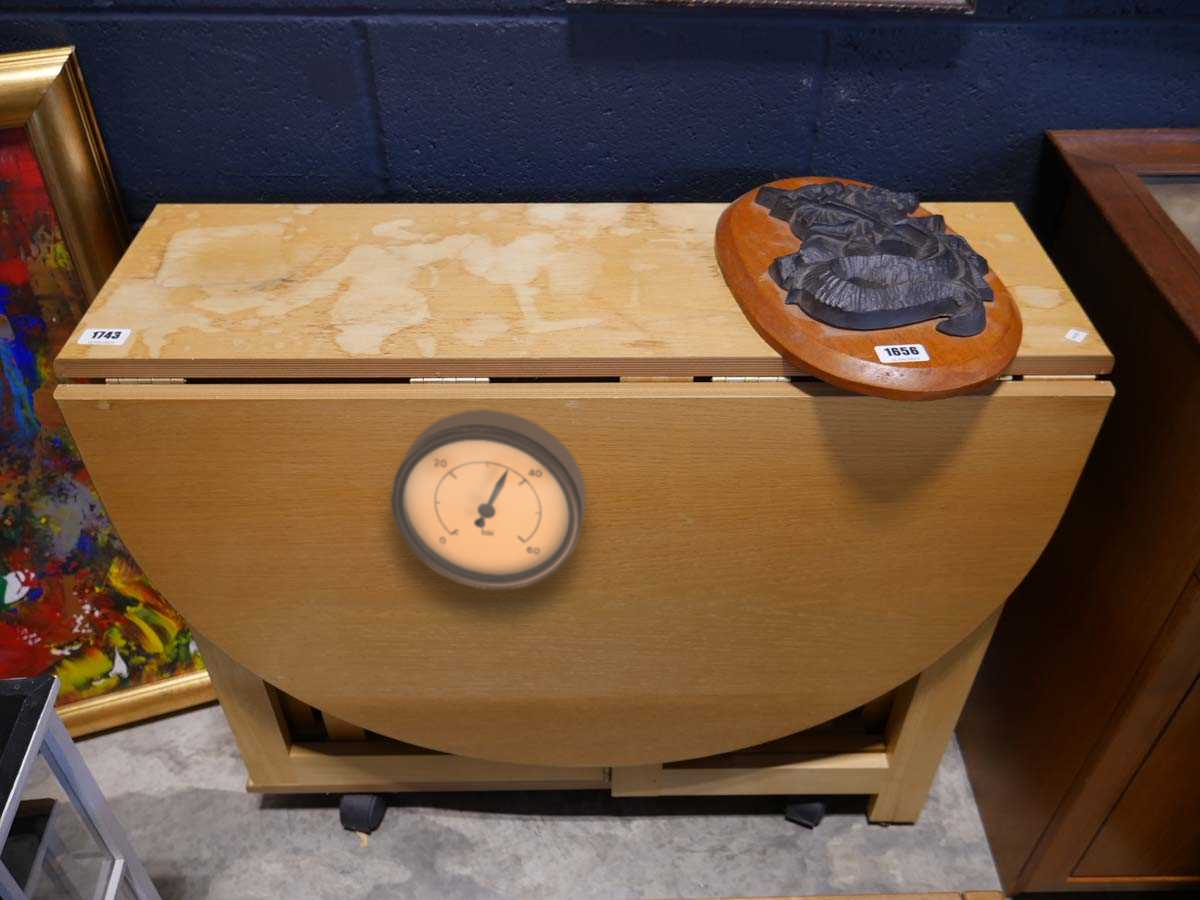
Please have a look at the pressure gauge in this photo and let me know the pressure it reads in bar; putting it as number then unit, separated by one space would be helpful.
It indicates 35 bar
